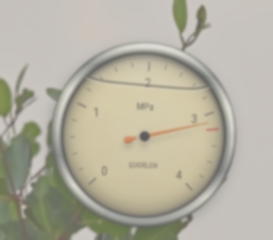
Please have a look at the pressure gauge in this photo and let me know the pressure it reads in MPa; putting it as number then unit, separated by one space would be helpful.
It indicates 3.1 MPa
